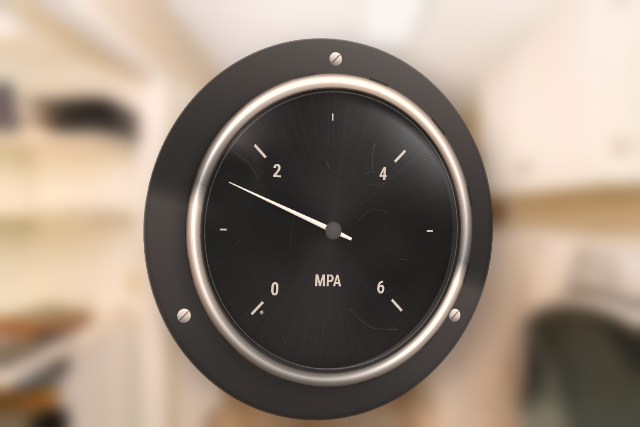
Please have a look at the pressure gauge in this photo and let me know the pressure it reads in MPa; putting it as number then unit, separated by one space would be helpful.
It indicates 1.5 MPa
